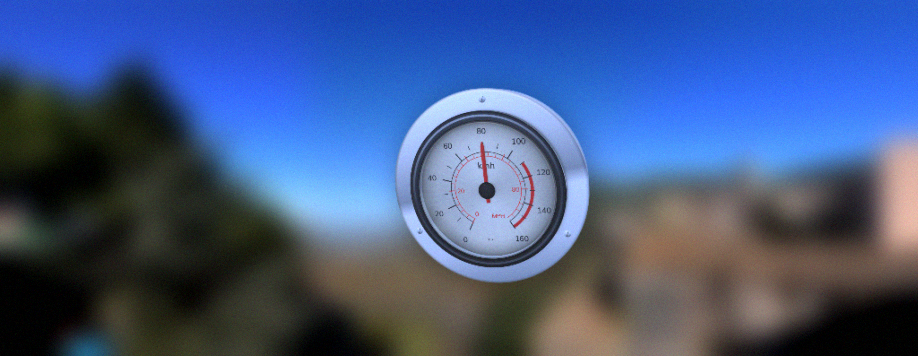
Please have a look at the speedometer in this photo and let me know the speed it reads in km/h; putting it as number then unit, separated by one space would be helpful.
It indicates 80 km/h
